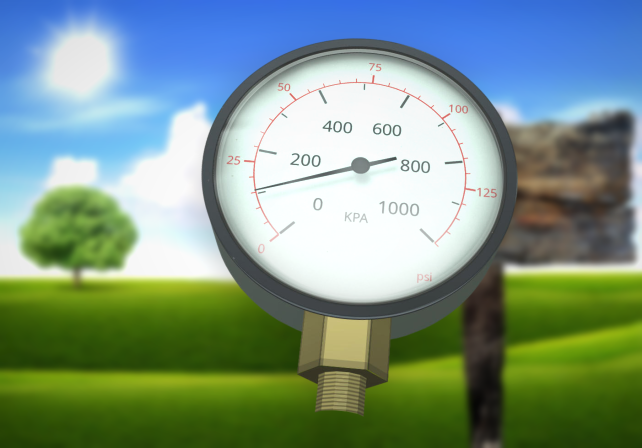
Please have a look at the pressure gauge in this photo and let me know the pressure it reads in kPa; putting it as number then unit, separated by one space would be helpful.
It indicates 100 kPa
